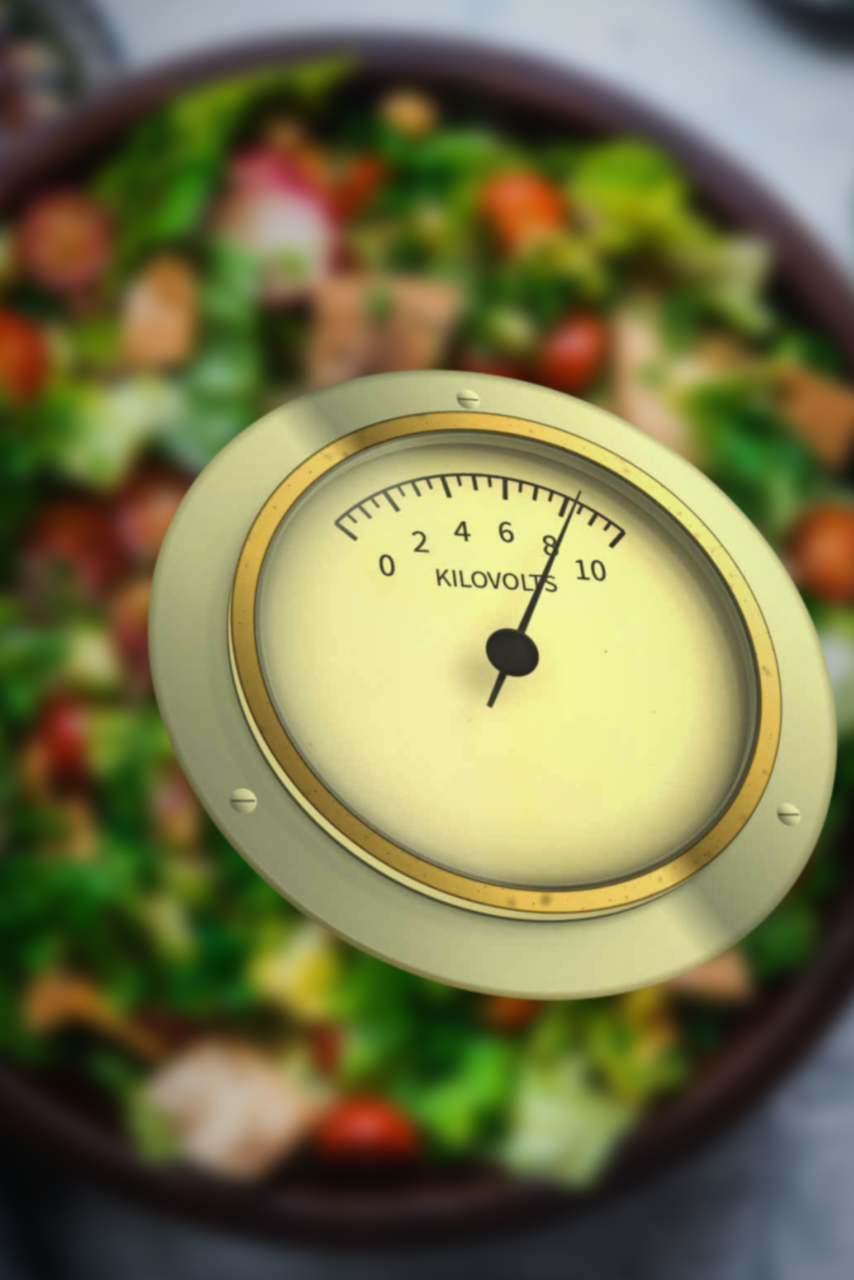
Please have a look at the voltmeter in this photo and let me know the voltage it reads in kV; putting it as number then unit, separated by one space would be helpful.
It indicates 8.25 kV
